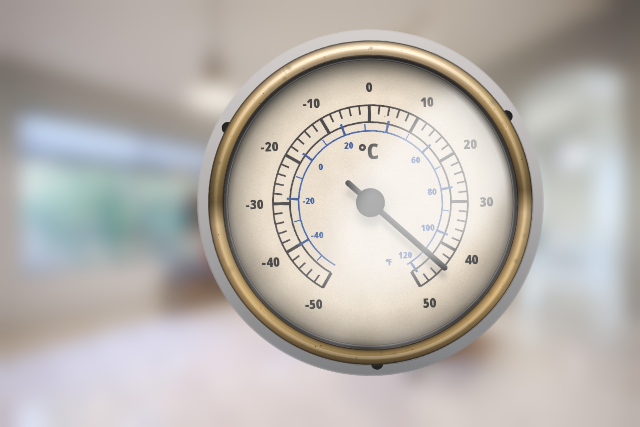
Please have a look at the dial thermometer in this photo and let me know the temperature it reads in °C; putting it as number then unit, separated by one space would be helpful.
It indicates 44 °C
